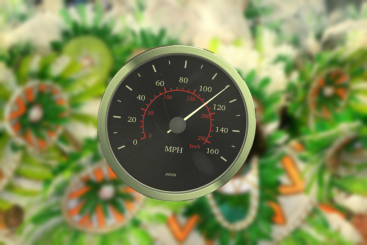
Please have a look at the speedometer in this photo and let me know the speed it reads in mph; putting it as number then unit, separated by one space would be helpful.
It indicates 110 mph
